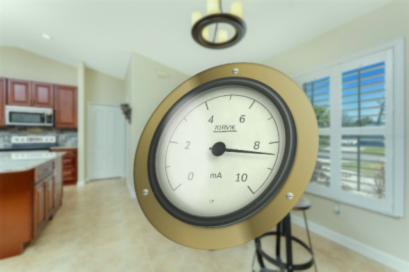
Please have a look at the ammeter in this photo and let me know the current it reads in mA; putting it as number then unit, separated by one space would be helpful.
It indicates 8.5 mA
